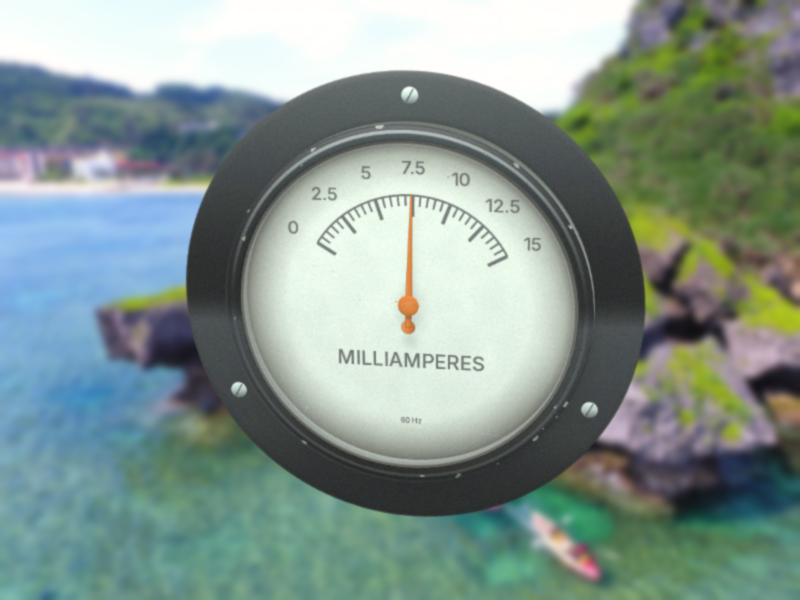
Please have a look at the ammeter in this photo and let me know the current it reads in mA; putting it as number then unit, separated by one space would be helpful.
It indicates 7.5 mA
